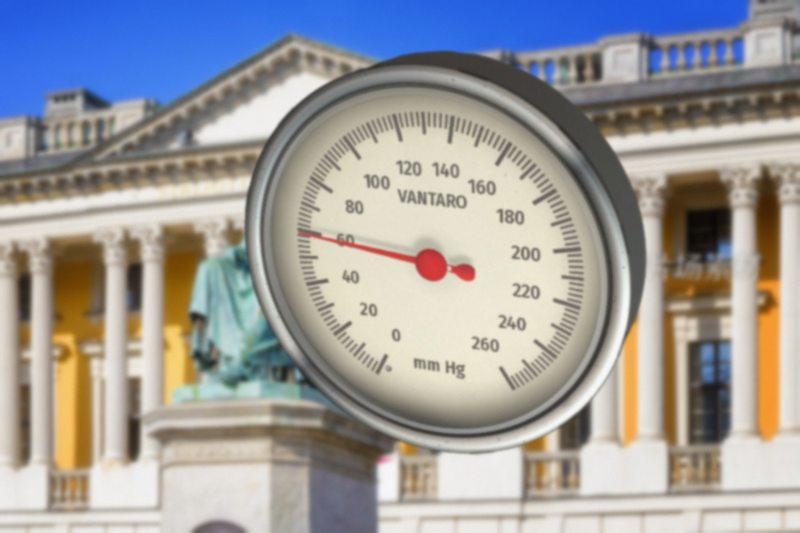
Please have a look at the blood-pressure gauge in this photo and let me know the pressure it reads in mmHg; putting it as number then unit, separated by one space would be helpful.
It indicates 60 mmHg
